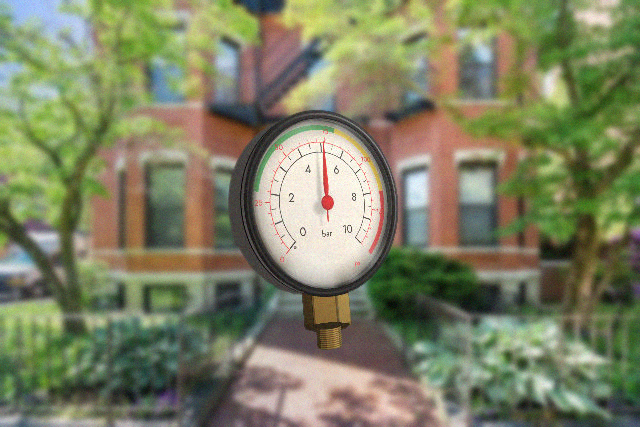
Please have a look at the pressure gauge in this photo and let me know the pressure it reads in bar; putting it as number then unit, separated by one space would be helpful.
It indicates 5 bar
